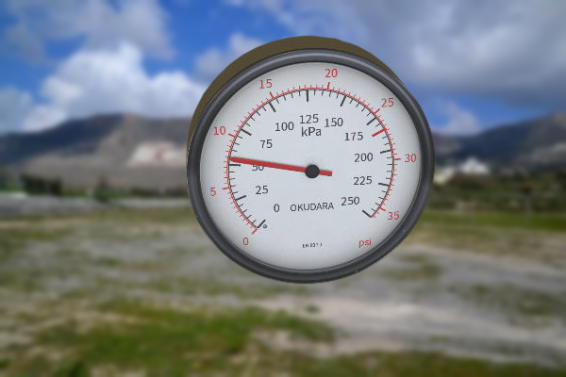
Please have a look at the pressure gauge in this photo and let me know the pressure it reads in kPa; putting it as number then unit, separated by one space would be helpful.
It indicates 55 kPa
